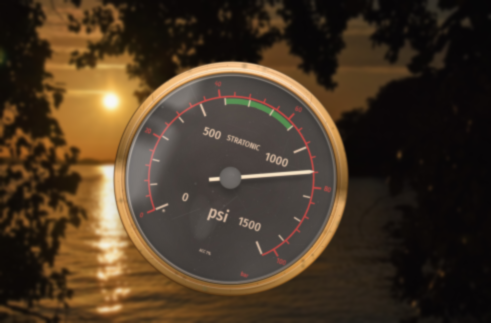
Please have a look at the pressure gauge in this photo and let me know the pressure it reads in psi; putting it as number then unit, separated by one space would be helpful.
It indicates 1100 psi
